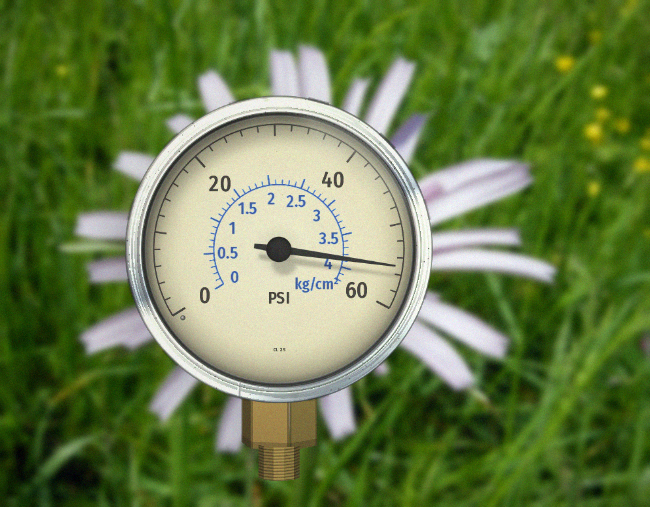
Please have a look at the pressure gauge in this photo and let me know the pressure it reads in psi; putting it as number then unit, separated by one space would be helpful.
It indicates 55 psi
